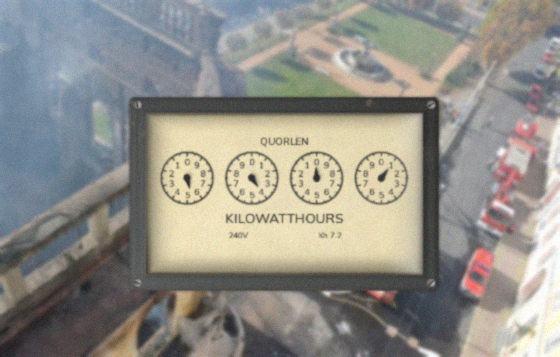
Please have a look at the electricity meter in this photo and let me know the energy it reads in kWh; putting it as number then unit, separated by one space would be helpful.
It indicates 5401 kWh
